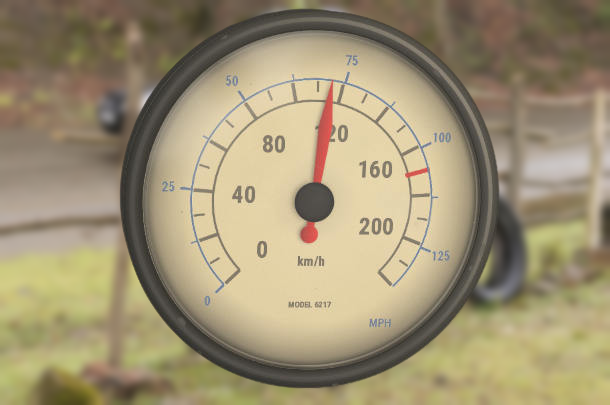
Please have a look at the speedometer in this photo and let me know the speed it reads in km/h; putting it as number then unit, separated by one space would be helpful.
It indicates 115 km/h
